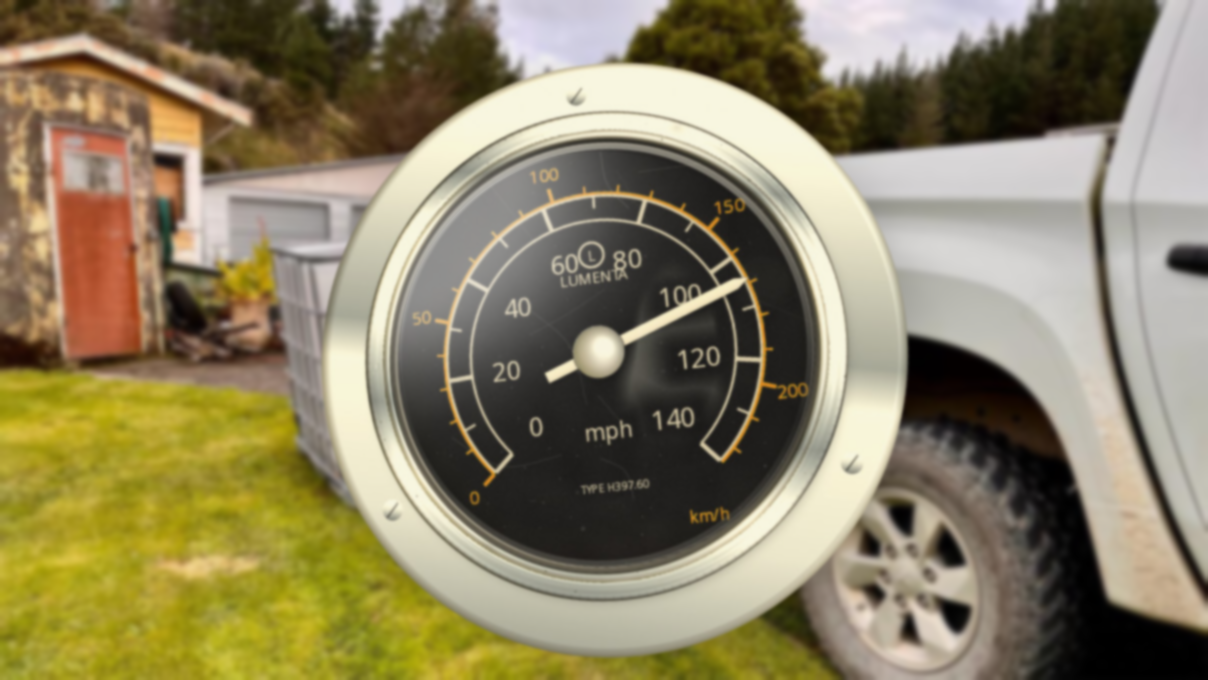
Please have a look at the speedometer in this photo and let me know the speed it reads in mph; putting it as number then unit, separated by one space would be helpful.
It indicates 105 mph
